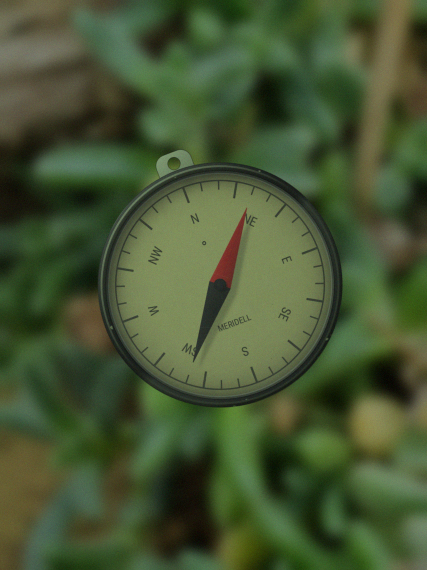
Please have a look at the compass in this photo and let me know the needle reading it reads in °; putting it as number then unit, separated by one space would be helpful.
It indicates 40 °
